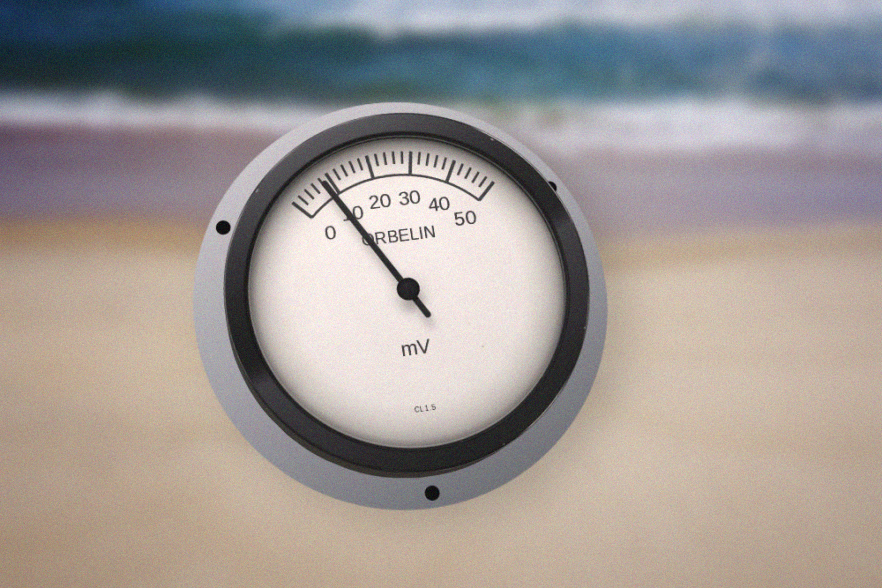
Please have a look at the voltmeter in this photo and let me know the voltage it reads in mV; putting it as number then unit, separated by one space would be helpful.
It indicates 8 mV
